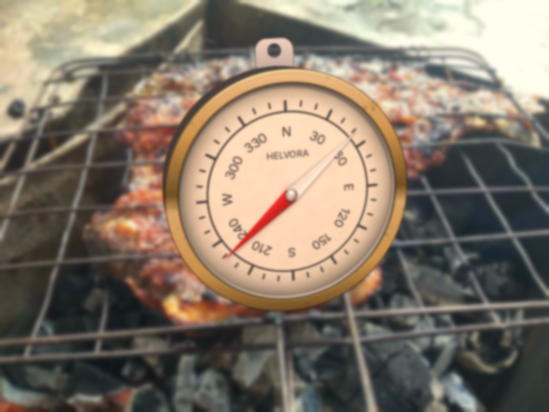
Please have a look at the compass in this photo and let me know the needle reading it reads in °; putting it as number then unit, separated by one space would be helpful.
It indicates 230 °
